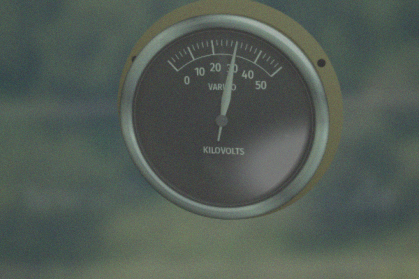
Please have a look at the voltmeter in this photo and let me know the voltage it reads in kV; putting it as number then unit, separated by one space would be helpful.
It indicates 30 kV
